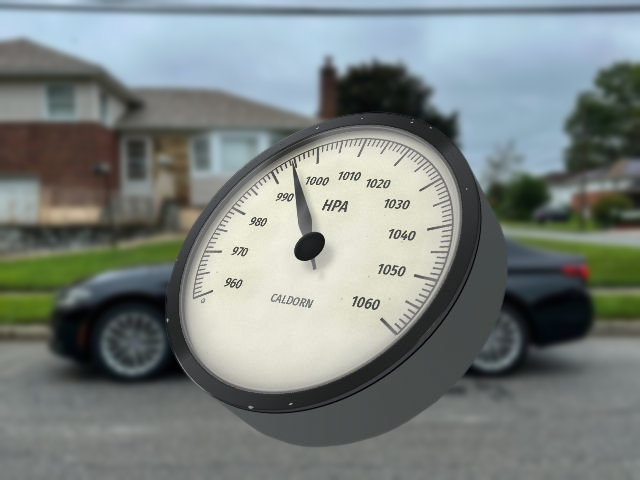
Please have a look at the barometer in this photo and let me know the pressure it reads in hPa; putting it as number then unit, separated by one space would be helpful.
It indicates 995 hPa
